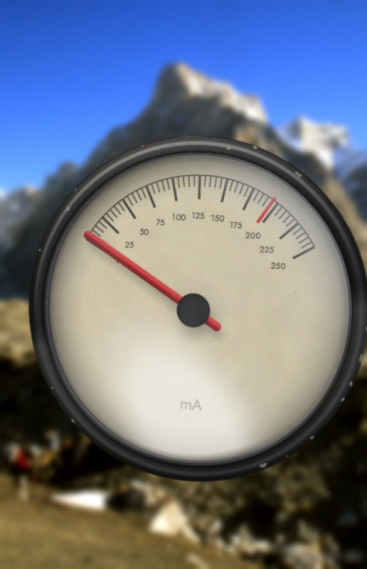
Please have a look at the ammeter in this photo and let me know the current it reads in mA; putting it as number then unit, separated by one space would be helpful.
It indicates 5 mA
